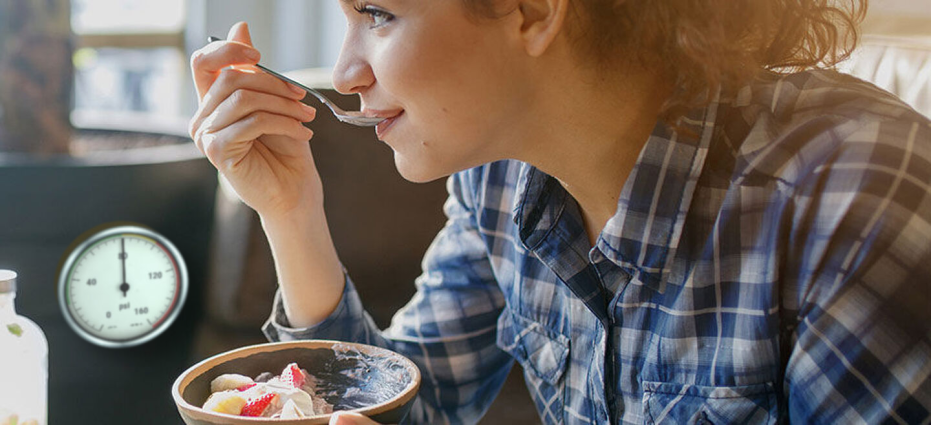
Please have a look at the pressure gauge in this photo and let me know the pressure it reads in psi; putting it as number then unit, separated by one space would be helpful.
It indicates 80 psi
